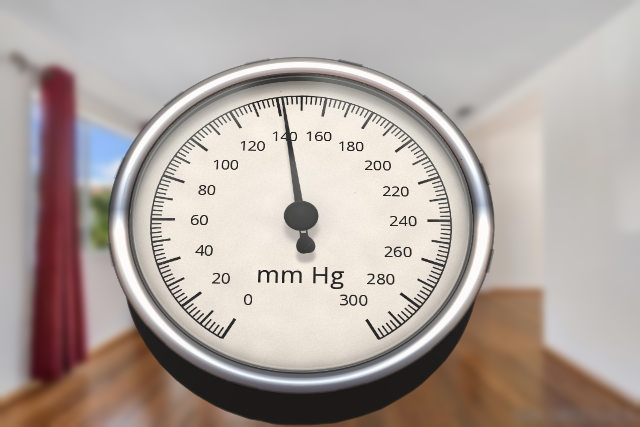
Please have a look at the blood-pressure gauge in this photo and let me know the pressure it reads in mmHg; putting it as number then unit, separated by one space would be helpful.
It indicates 142 mmHg
